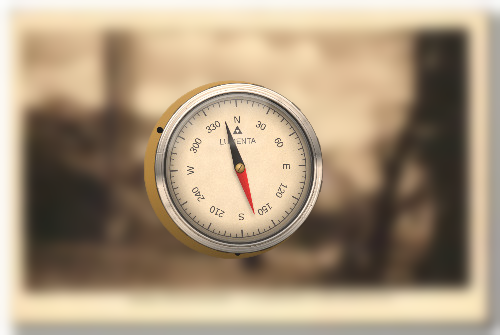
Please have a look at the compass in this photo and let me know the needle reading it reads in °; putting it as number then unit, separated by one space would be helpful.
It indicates 165 °
